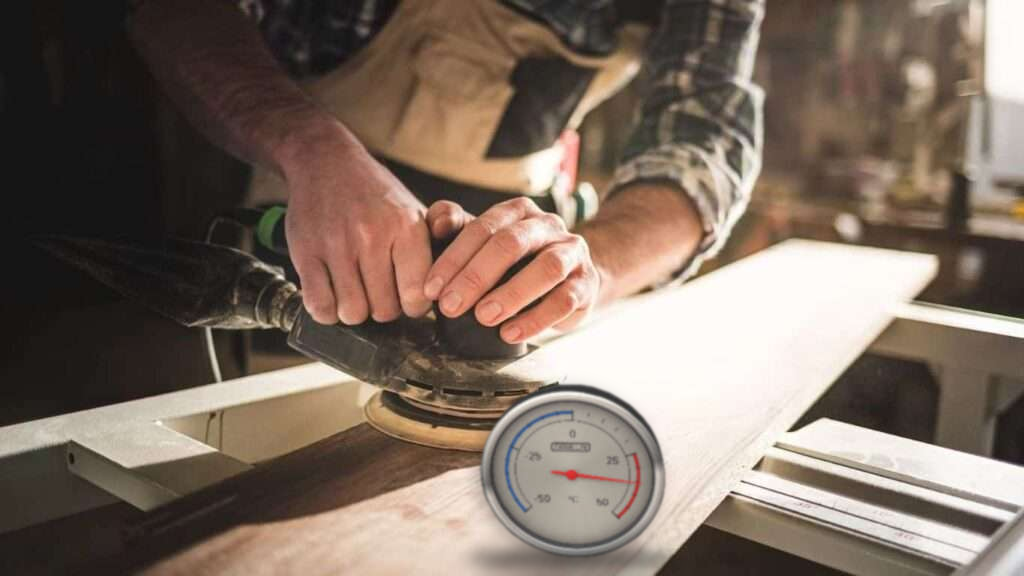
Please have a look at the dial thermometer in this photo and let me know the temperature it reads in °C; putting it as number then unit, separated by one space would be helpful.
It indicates 35 °C
